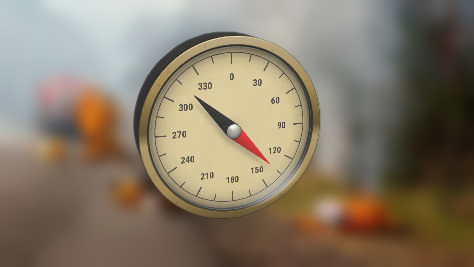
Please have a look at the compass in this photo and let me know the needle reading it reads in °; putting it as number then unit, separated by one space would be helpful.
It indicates 135 °
